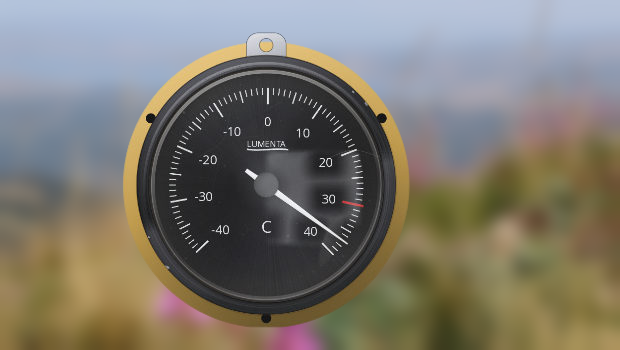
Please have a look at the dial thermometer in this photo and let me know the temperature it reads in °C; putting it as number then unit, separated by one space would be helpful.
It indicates 37 °C
